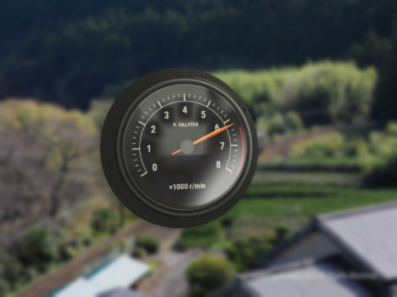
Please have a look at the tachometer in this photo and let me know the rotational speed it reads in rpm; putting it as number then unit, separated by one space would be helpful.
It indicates 6200 rpm
